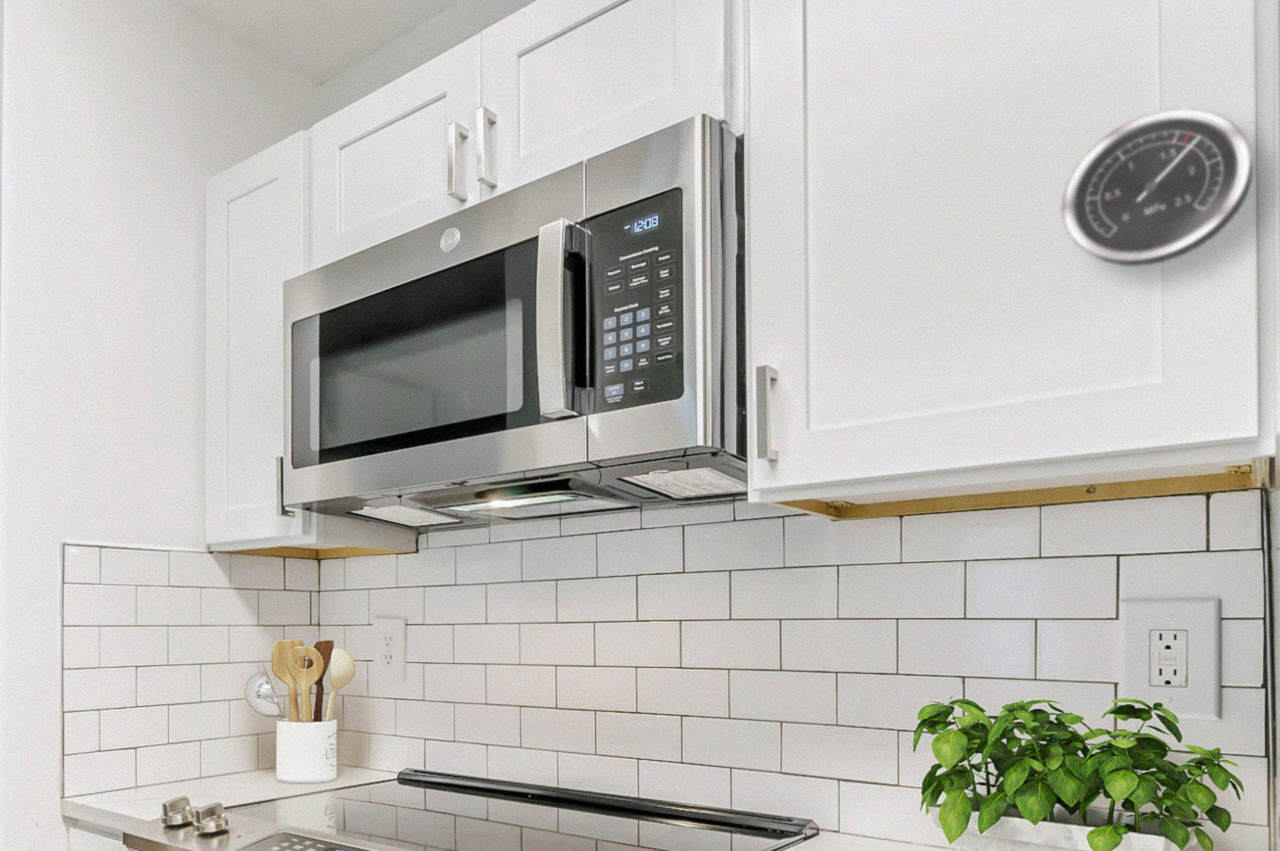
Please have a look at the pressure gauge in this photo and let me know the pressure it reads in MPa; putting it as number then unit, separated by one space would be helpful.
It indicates 1.7 MPa
